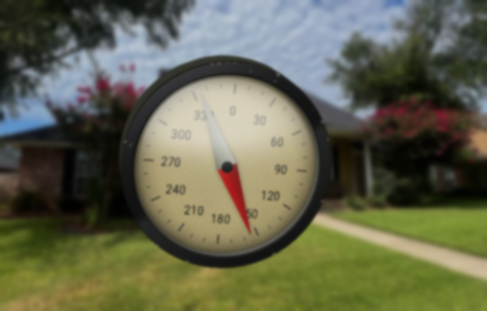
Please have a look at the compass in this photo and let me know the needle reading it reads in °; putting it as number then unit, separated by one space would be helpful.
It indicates 155 °
